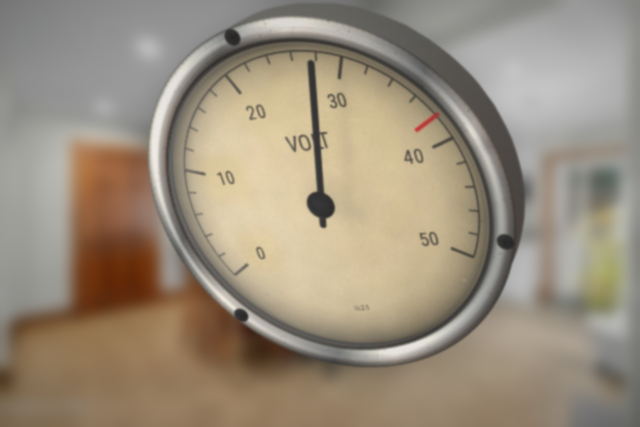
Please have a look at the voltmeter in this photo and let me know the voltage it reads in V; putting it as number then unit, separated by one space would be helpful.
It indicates 28 V
